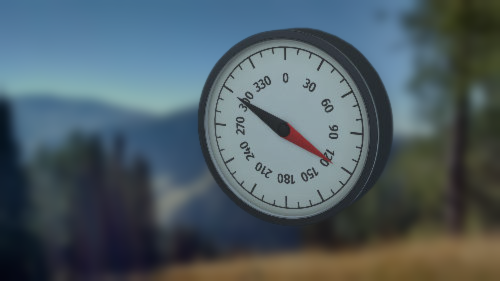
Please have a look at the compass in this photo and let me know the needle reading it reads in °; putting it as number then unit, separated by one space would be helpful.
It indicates 120 °
